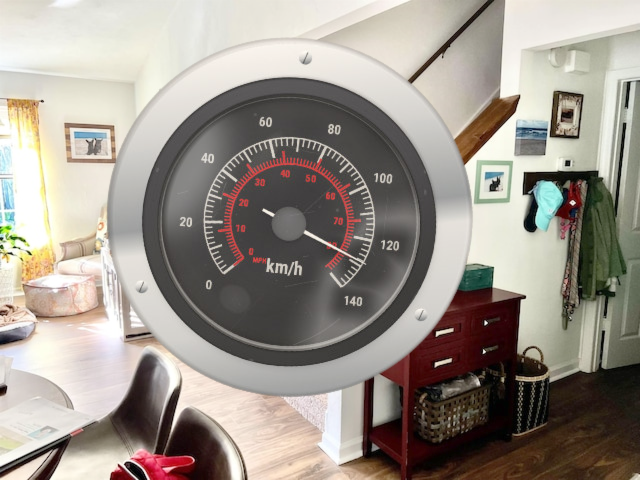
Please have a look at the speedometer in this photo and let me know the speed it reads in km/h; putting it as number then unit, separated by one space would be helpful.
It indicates 128 km/h
